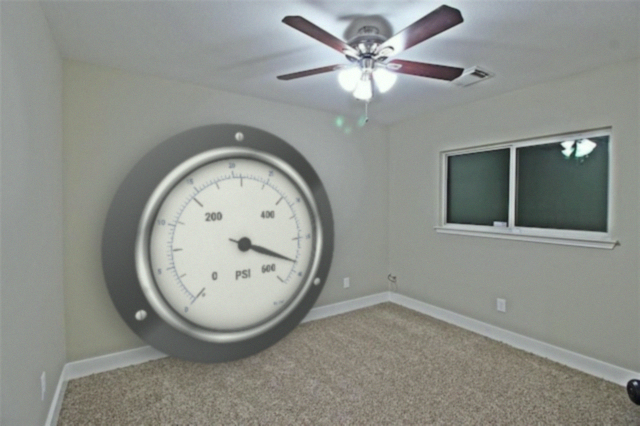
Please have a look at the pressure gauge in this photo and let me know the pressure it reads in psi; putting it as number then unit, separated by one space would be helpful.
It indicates 550 psi
